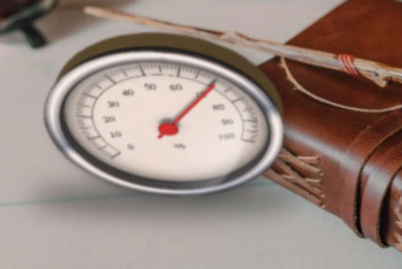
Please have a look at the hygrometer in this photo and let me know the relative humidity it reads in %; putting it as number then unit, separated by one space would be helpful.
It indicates 70 %
